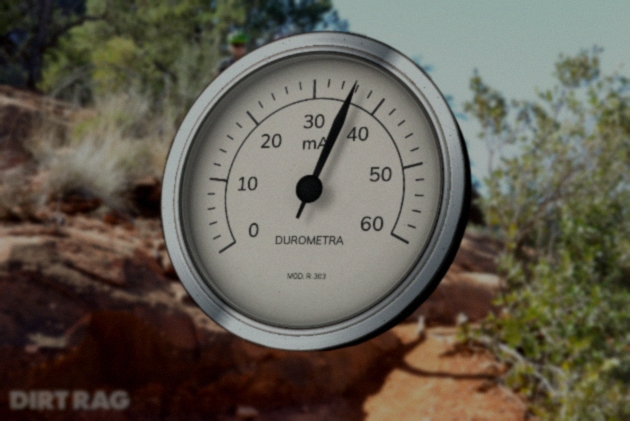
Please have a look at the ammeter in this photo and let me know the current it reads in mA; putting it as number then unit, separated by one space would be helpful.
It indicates 36 mA
